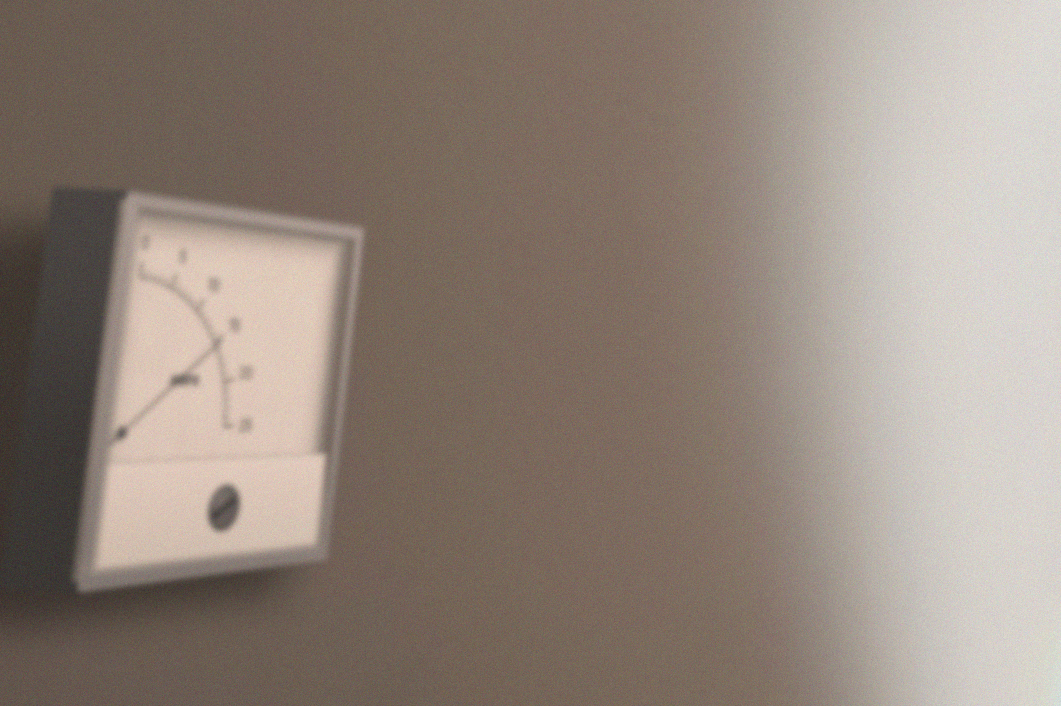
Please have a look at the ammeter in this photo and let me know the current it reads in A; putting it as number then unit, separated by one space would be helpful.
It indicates 15 A
